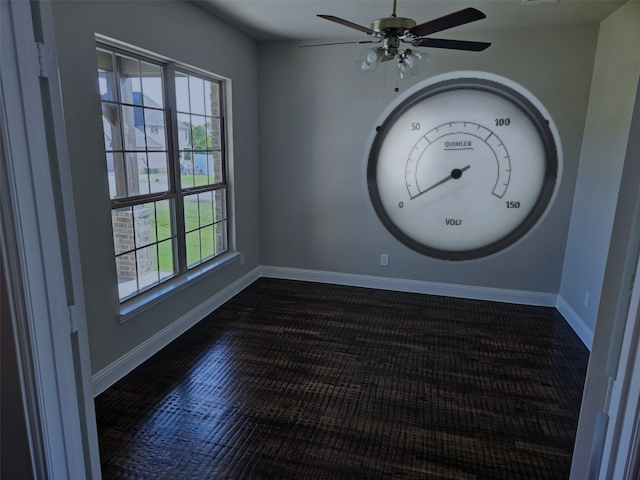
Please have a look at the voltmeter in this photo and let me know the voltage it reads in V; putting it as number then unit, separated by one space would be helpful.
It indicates 0 V
